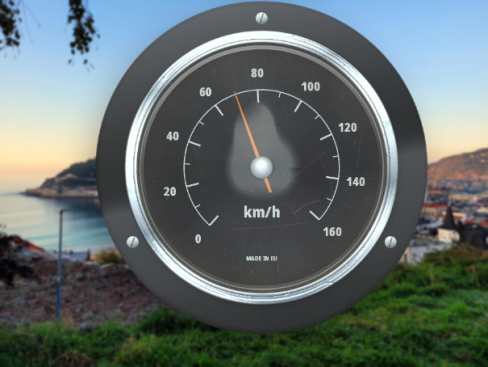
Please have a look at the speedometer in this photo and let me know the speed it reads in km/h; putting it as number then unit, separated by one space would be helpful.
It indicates 70 km/h
